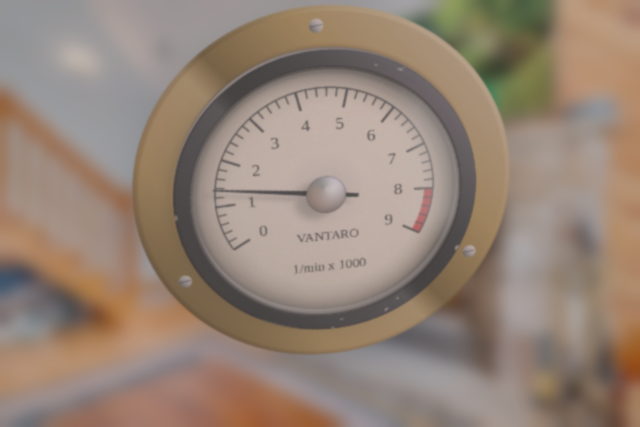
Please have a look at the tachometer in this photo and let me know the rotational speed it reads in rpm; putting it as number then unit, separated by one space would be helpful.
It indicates 1400 rpm
